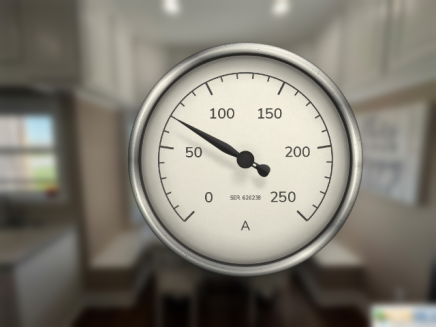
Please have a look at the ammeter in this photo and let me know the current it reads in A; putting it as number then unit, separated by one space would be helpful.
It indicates 70 A
